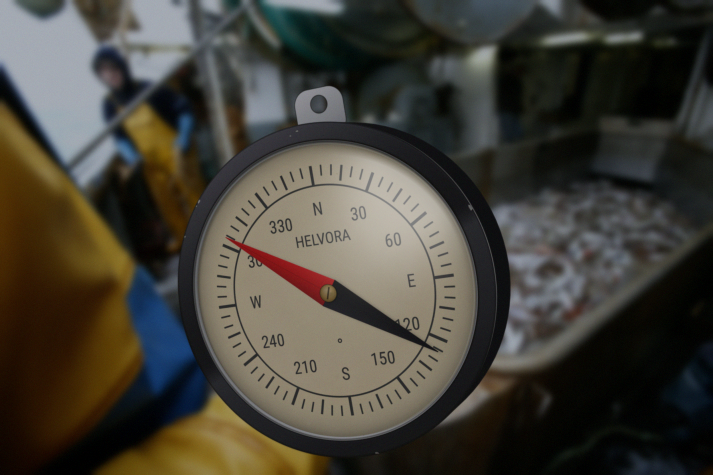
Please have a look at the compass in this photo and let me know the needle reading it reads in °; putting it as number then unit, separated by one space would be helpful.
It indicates 305 °
